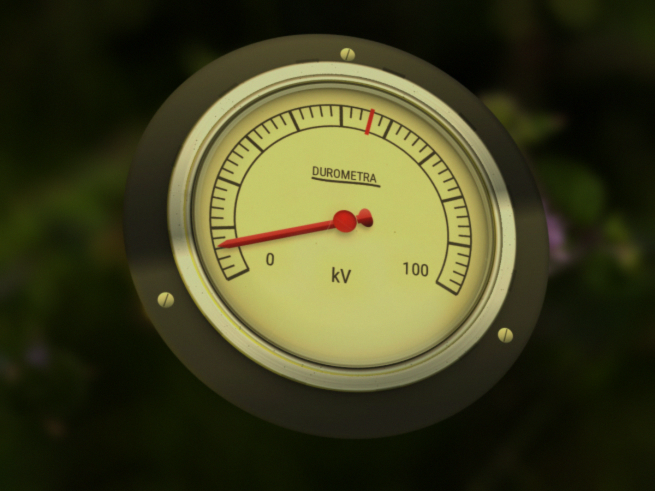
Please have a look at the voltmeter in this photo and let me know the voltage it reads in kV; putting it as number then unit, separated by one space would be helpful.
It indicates 6 kV
